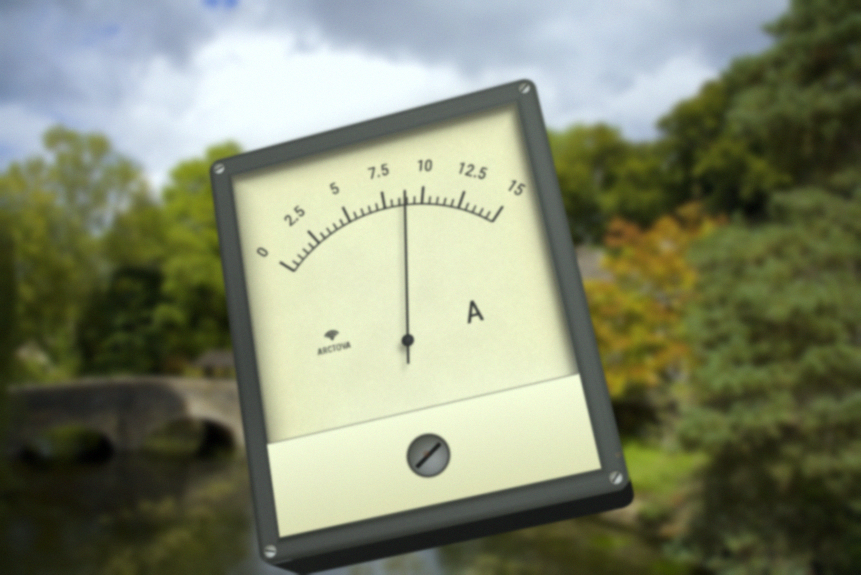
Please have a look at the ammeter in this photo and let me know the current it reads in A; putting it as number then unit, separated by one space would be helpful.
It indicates 9 A
